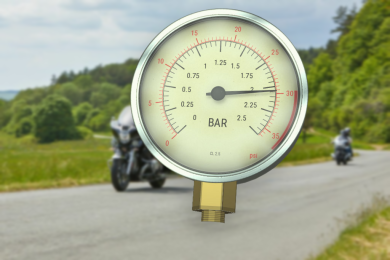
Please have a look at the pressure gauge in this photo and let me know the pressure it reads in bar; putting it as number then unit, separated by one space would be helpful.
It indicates 2.05 bar
